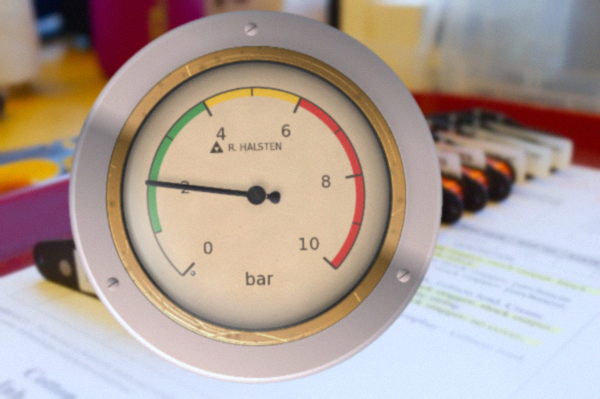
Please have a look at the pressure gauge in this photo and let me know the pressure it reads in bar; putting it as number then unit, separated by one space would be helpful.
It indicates 2 bar
